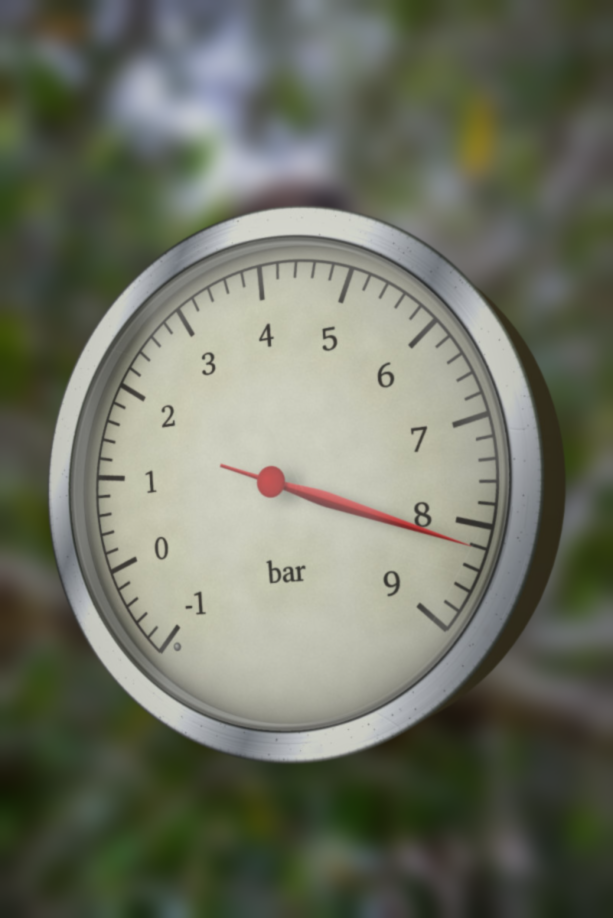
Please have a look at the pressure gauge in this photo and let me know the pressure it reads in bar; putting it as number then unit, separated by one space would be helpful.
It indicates 8.2 bar
